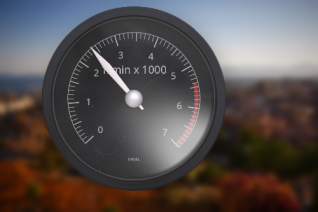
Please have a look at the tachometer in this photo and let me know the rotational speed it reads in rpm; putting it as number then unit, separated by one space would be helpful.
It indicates 2400 rpm
